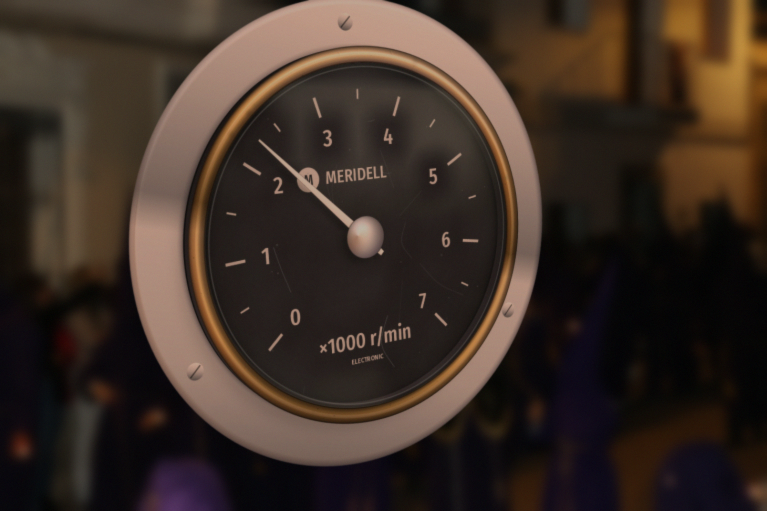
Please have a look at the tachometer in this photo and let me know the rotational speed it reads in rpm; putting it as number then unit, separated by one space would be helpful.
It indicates 2250 rpm
